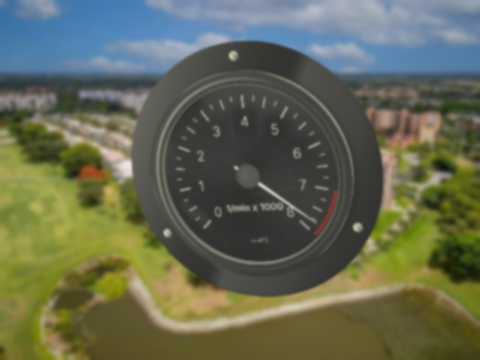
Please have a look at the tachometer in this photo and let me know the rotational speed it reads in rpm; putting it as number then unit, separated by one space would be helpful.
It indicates 7750 rpm
